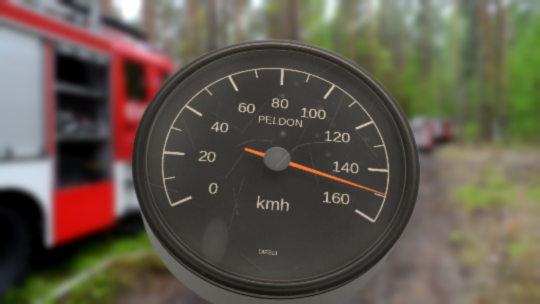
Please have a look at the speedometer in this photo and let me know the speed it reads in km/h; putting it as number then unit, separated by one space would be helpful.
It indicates 150 km/h
